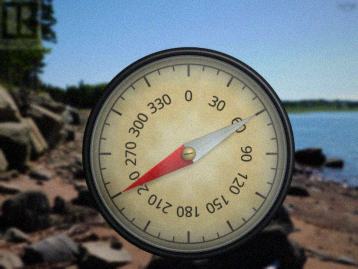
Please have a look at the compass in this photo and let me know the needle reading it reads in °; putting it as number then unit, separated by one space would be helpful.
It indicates 240 °
